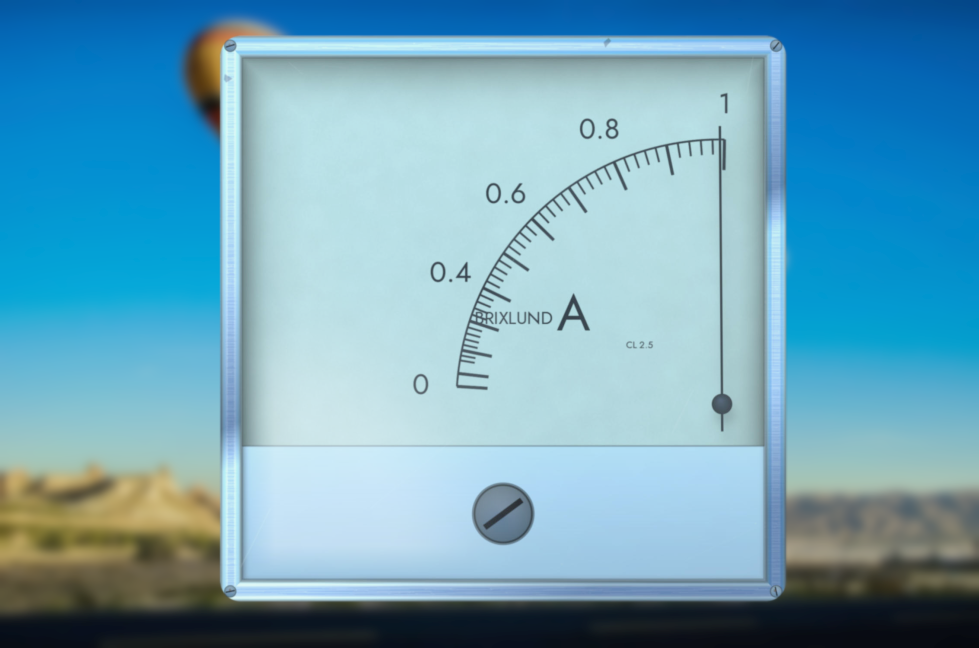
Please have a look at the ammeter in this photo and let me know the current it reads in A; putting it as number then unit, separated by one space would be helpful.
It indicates 0.99 A
